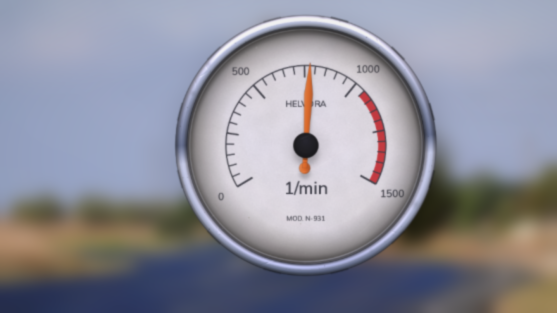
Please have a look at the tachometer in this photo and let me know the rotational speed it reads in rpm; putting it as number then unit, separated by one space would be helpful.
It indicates 775 rpm
